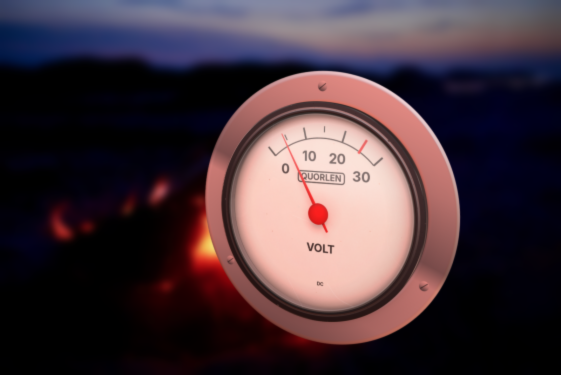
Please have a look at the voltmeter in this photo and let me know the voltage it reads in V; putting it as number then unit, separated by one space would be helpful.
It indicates 5 V
